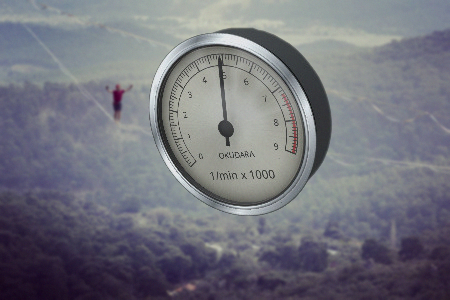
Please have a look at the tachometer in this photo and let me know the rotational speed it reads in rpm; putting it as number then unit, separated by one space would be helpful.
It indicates 5000 rpm
